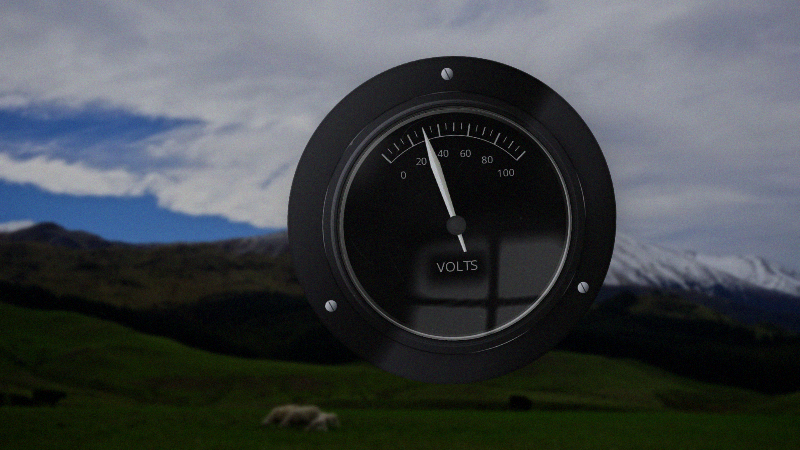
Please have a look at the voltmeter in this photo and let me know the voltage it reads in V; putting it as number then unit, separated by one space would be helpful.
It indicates 30 V
